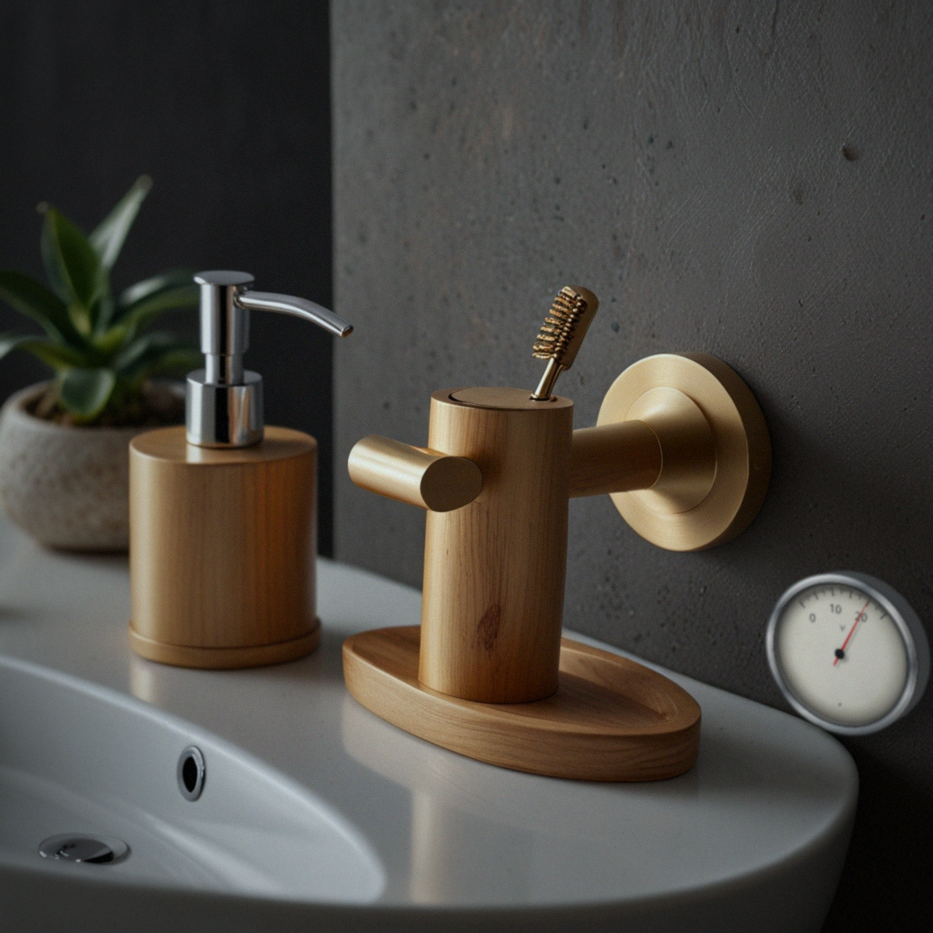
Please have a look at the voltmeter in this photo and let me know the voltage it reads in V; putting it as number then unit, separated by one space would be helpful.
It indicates 20 V
